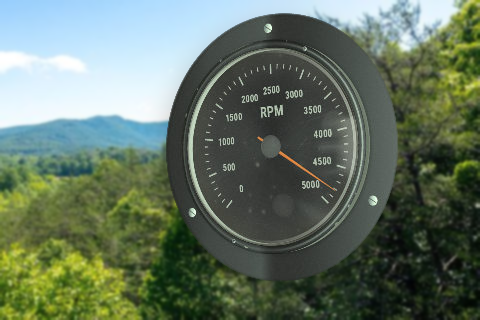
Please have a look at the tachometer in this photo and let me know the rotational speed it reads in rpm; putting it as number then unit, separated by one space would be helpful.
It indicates 4800 rpm
